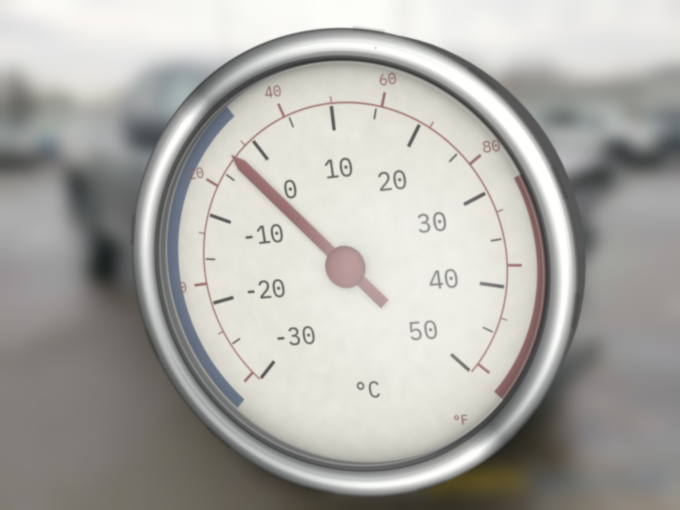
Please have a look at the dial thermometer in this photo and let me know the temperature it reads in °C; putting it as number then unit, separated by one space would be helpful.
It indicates -2.5 °C
